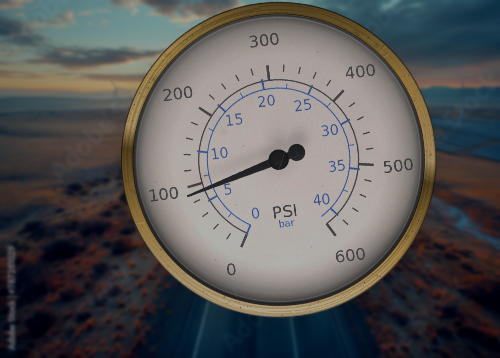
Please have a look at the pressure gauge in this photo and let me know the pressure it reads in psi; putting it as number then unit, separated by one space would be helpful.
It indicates 90 psi
